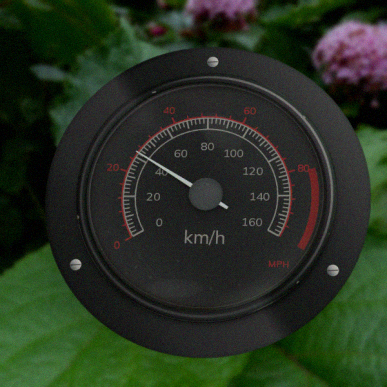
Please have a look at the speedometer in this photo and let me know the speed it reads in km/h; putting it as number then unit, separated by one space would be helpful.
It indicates 42 km/h
